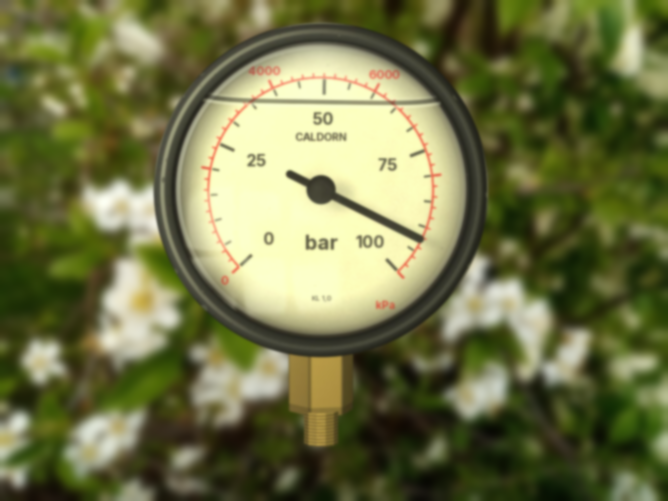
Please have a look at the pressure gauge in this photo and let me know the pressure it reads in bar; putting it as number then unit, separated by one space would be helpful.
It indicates 92.5 bar
